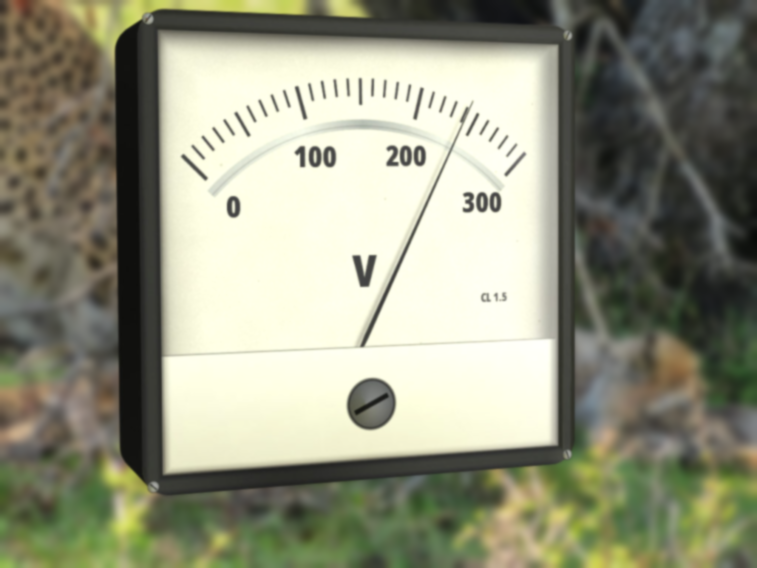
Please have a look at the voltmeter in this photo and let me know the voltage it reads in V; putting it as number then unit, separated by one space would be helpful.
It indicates 240 V
